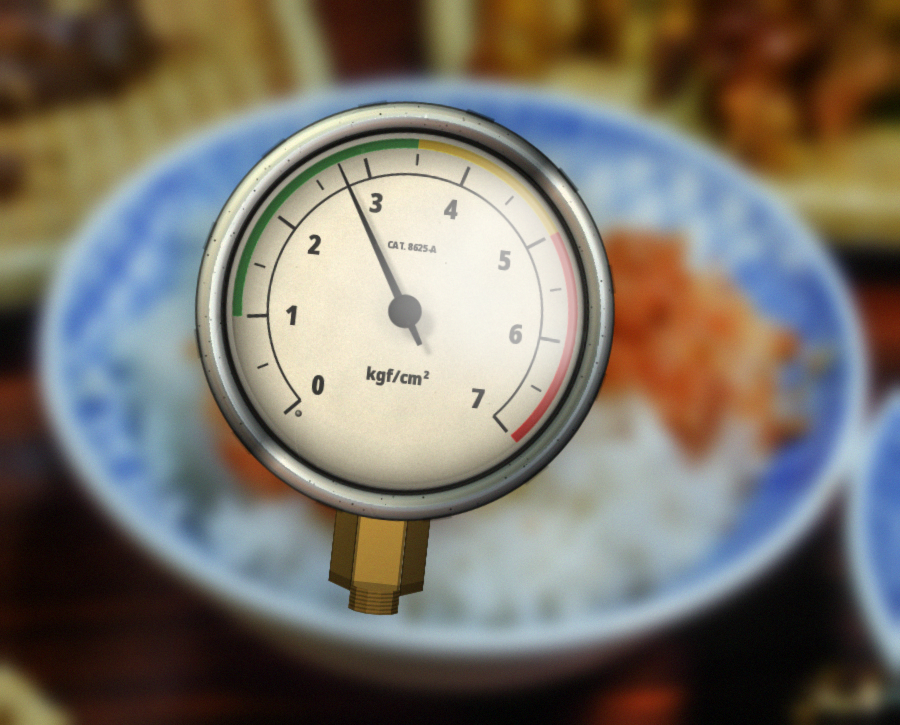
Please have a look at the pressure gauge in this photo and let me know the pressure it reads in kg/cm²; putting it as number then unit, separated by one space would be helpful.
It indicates 2.75 kg/cm²
